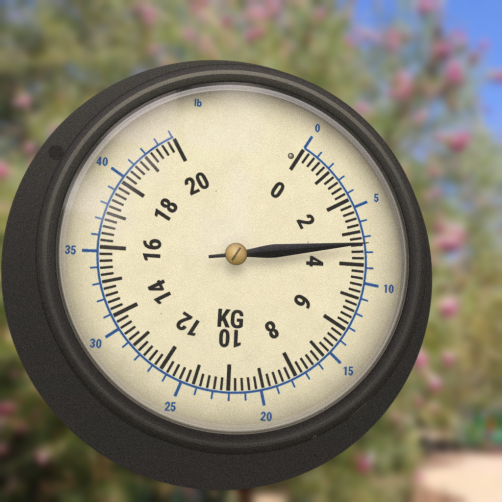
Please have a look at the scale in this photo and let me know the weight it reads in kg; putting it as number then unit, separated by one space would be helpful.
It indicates 3.4 kg
